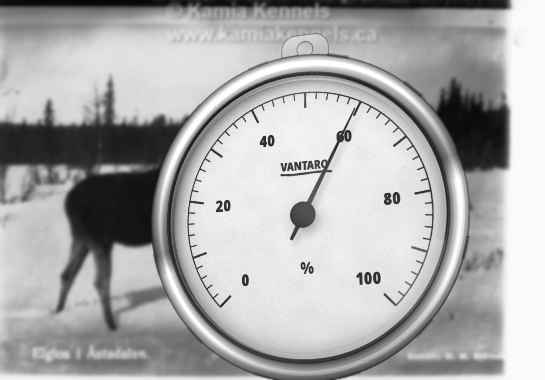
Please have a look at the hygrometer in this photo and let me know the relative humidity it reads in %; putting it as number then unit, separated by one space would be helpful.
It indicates 60 %
